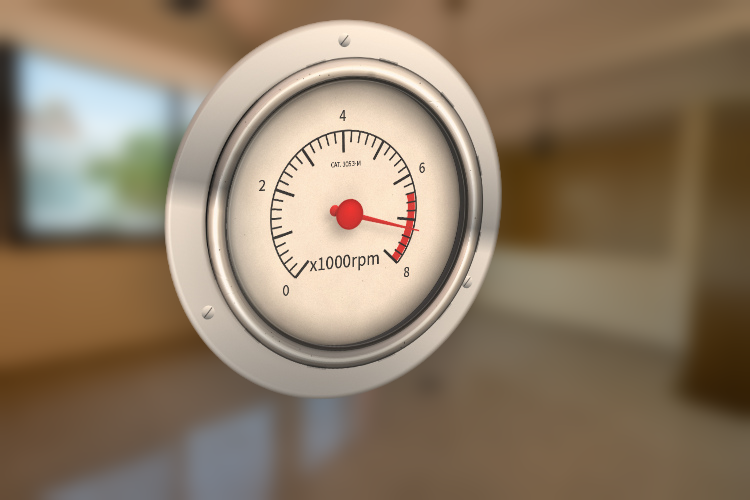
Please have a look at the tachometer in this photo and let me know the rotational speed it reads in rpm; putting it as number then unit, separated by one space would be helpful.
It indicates 7200 rpm
